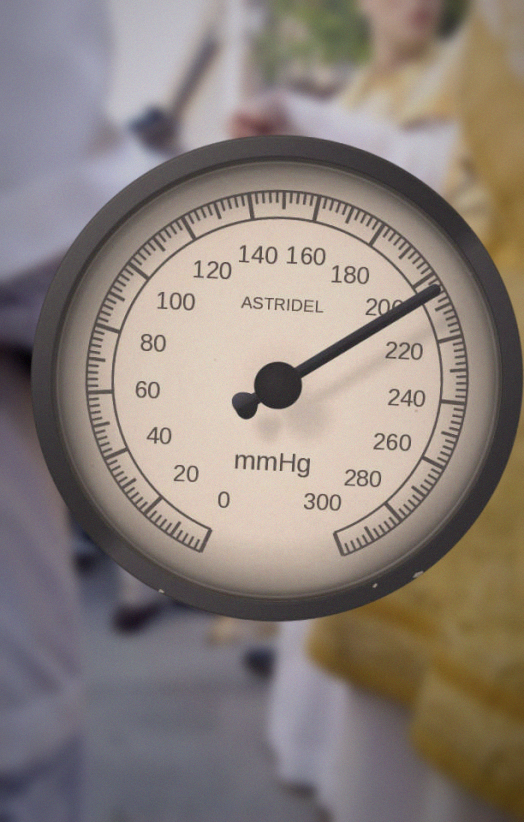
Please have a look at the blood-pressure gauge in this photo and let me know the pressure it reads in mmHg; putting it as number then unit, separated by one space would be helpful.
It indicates 204 mmHg
